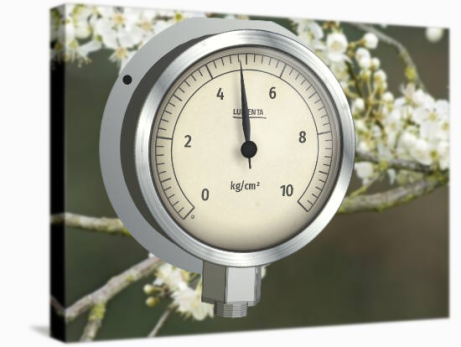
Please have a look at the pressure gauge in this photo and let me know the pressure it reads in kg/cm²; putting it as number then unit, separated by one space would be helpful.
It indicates 4.8 kg/cm²
